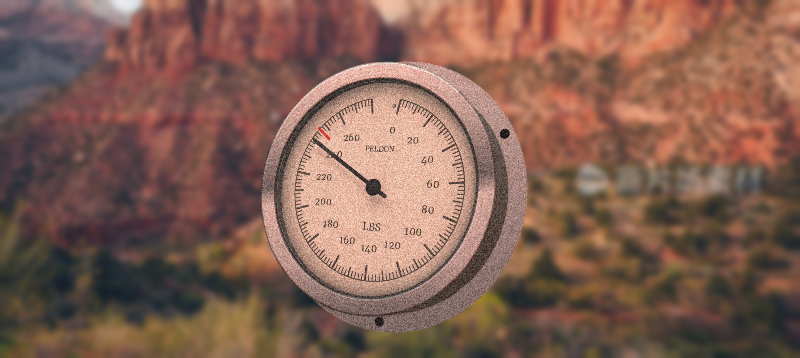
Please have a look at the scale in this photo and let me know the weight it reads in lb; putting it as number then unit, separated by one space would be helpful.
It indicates 240 lb
